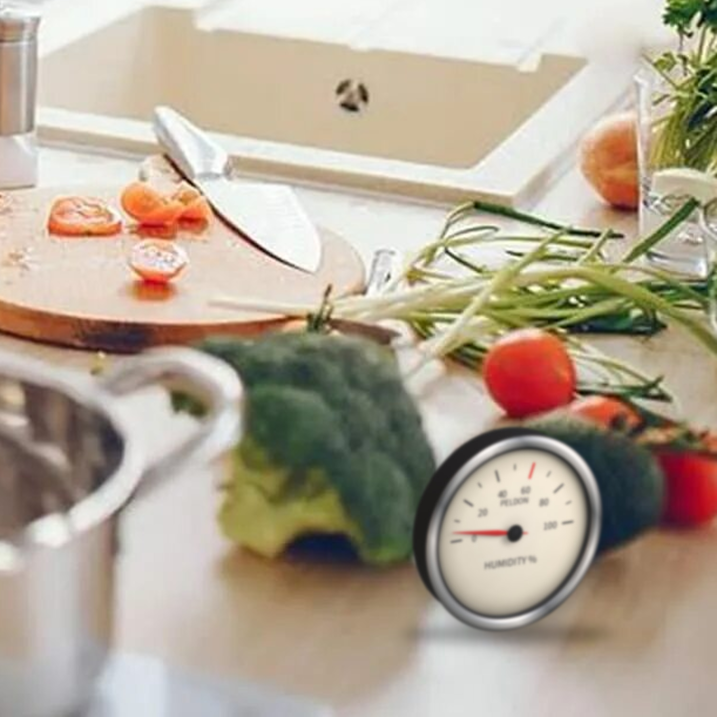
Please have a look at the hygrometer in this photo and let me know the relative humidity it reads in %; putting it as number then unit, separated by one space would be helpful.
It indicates 5 %
